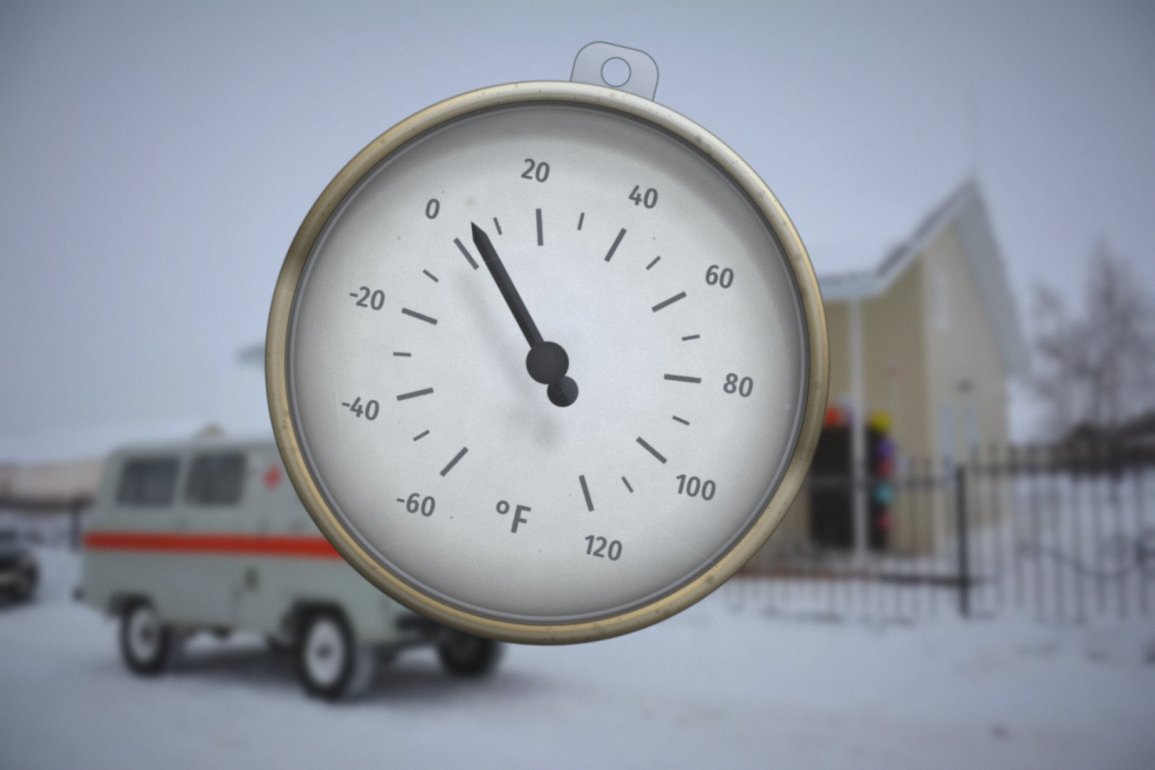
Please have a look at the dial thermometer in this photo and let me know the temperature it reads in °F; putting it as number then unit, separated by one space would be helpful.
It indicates 5 °F
